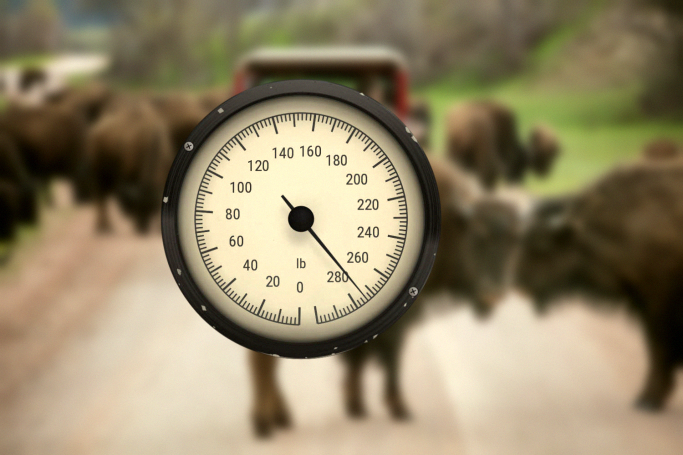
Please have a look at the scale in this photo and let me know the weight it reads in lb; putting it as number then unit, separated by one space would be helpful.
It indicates 274 lb
